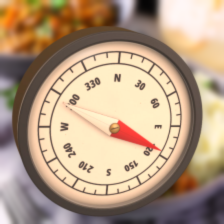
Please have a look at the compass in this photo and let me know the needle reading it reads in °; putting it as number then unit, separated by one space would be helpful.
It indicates 115 °
